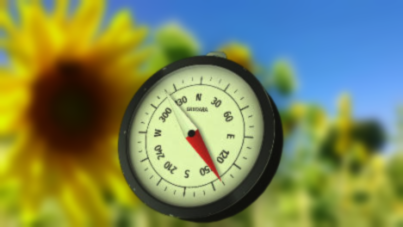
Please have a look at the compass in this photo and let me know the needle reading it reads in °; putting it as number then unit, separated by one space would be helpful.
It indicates 140 °
